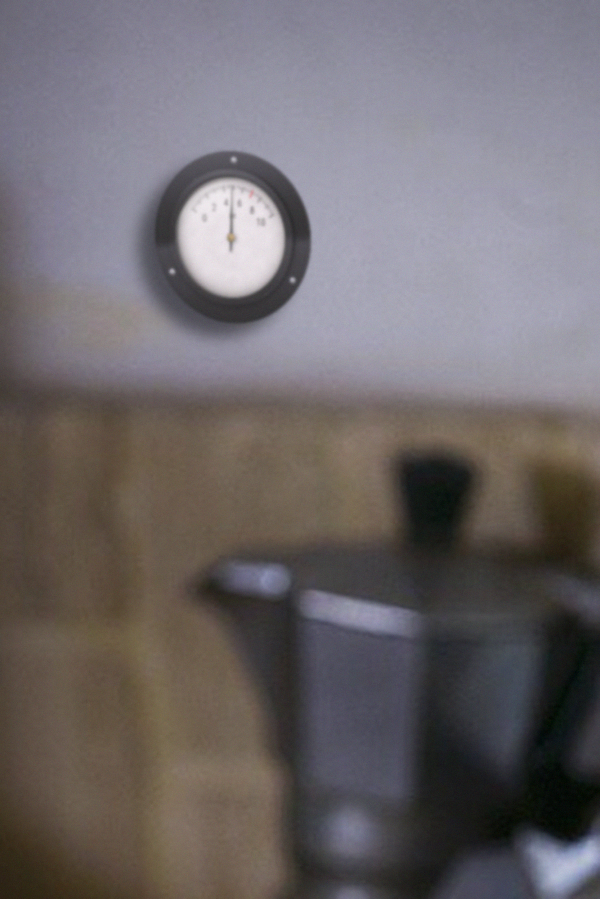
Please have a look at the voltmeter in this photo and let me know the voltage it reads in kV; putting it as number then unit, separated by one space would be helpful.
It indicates 5 kV
